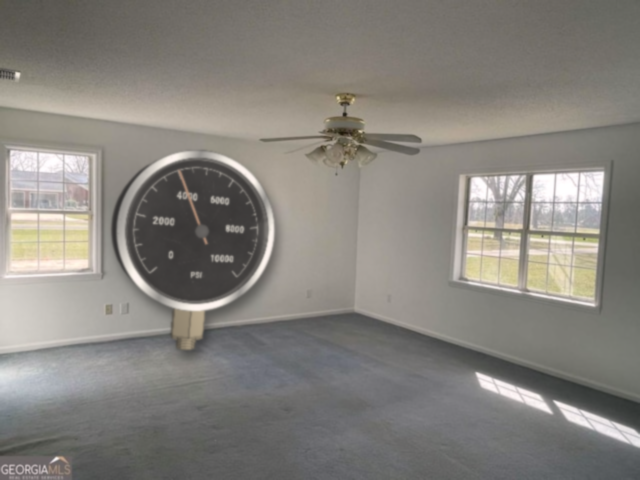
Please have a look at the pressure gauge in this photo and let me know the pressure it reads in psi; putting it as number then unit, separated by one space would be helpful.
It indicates 4000 psi
